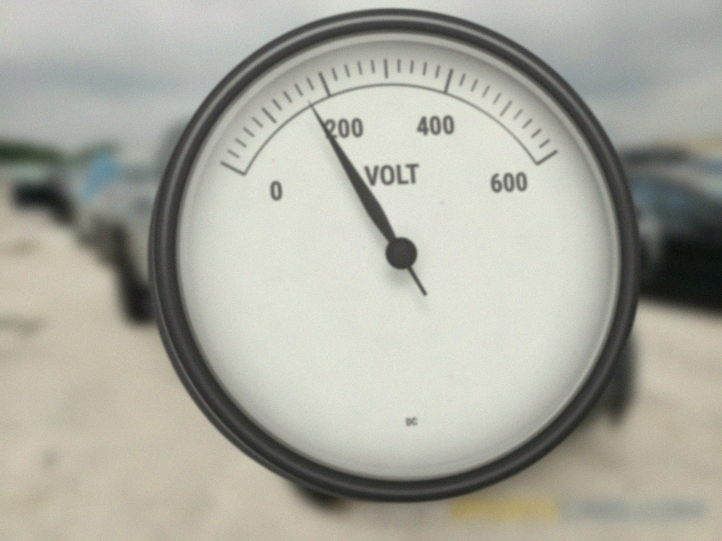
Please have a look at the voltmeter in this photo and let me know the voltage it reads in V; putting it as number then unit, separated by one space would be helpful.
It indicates 160 V
